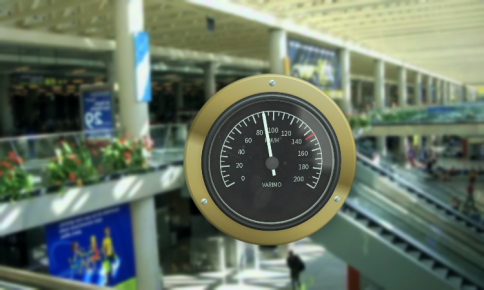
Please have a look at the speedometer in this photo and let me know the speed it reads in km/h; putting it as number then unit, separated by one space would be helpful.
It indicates 90 km/h
